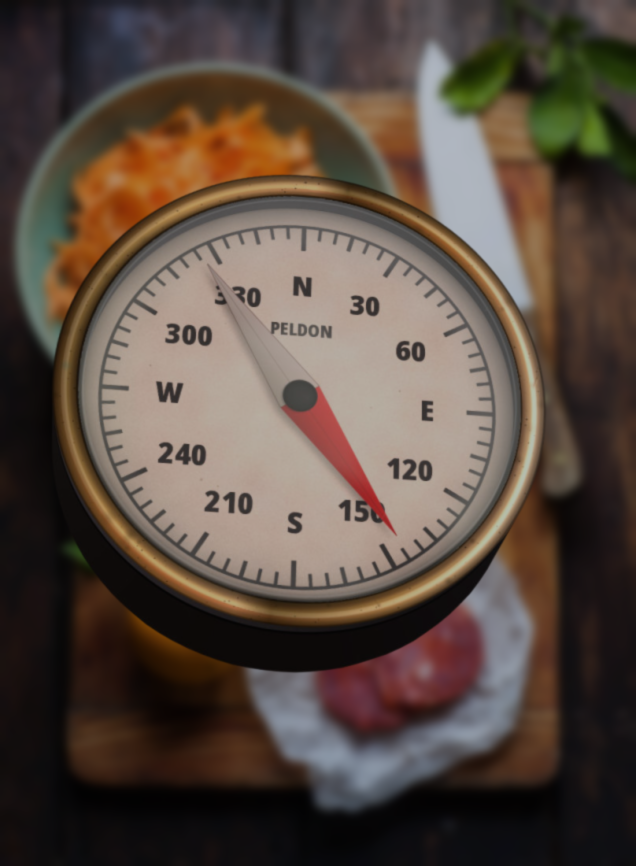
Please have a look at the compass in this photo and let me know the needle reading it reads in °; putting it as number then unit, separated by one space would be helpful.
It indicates 145 °
